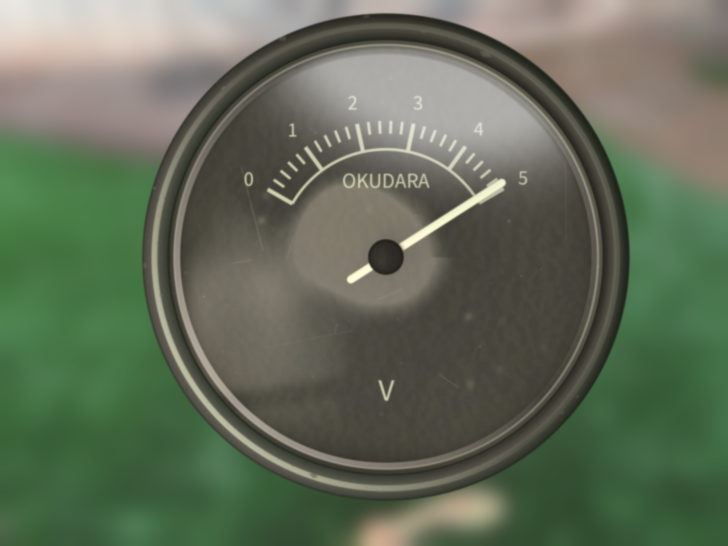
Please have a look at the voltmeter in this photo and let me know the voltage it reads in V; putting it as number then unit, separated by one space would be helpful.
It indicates 4.9 V
